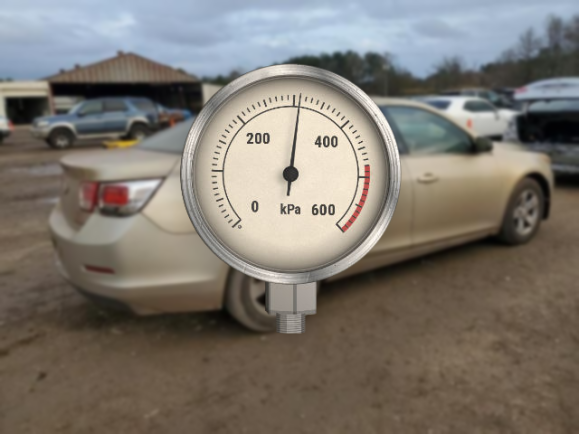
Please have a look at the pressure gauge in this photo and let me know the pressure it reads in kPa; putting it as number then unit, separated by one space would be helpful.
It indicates 310 kPa
